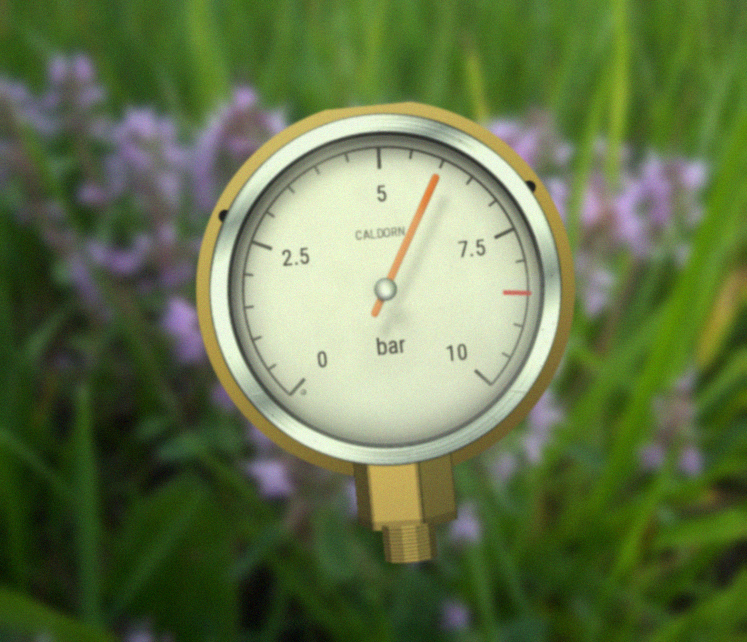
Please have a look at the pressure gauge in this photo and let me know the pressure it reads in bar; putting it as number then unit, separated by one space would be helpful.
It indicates 6 bar
